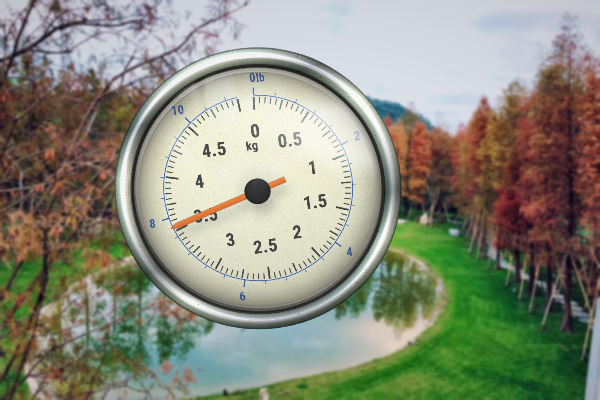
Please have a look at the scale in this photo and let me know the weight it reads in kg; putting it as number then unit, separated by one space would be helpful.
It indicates 3.55 kg
